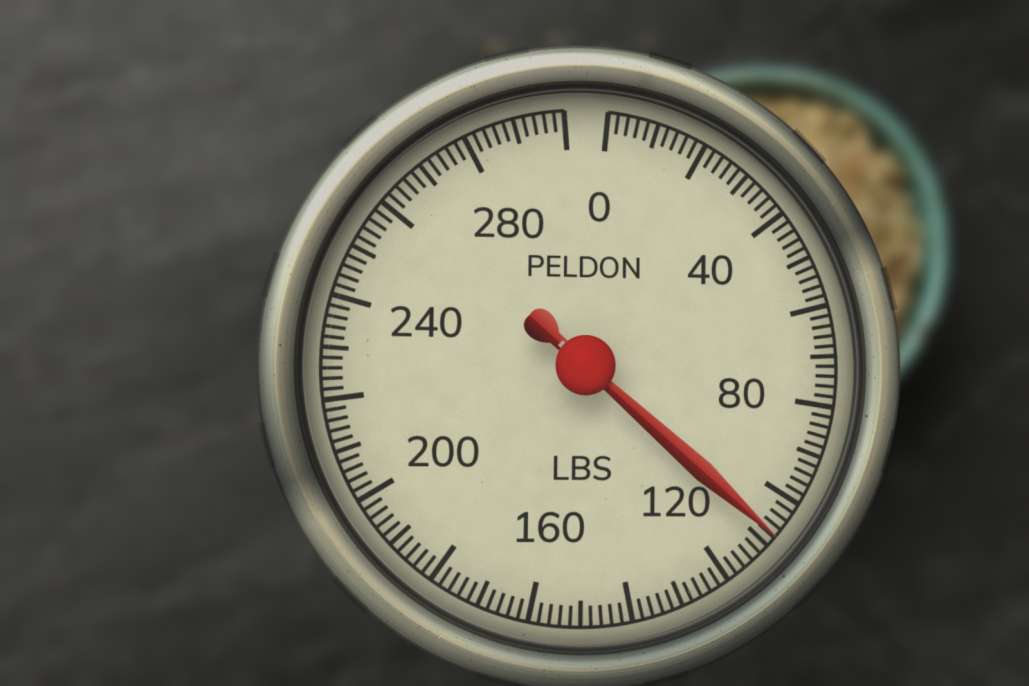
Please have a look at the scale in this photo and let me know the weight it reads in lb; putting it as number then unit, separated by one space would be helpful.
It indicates 108 lb
